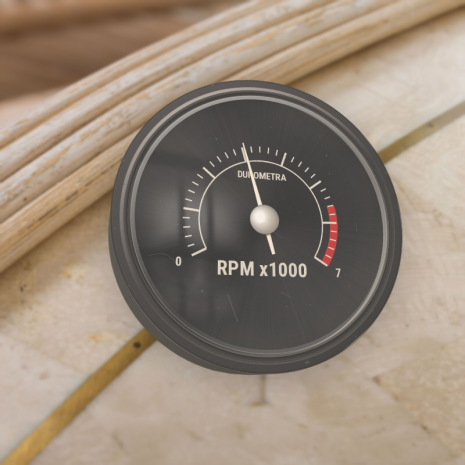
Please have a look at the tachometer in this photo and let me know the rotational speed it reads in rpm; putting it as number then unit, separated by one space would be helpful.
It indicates 3000 rpm
